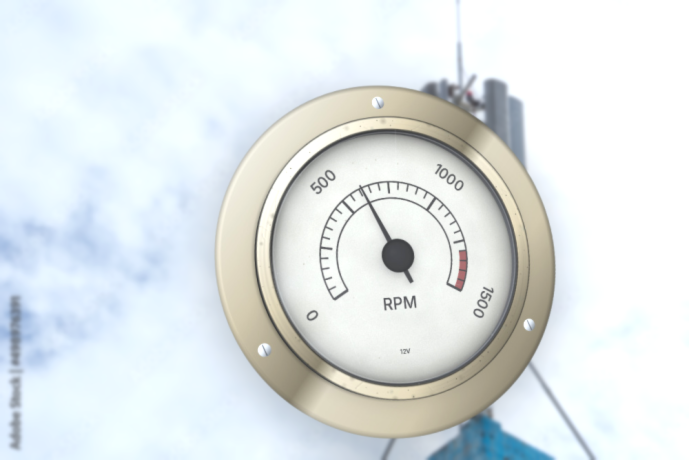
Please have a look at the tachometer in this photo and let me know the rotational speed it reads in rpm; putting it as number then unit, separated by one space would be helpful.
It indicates 600 rpm
